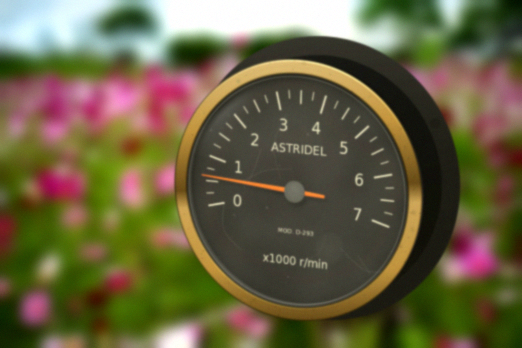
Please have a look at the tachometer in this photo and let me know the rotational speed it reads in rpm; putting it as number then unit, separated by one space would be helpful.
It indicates 625 rpm
